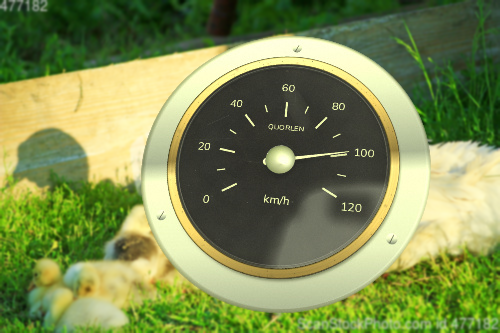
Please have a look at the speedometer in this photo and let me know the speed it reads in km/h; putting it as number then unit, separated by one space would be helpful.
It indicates 100 km/h
